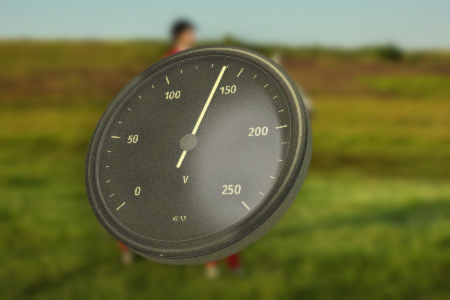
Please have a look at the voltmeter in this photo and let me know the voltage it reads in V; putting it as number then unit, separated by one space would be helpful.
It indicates 140 V
